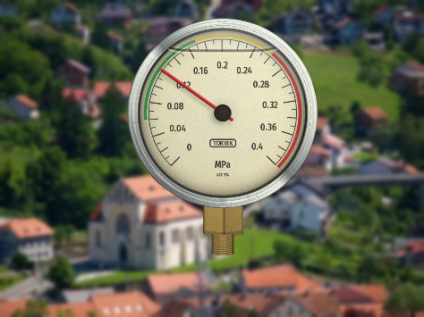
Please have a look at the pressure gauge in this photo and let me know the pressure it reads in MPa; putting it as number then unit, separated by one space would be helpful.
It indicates 0.12 MPa
